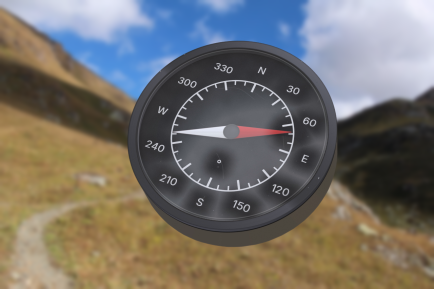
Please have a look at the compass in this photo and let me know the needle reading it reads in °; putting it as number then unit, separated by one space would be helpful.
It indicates 70 °
